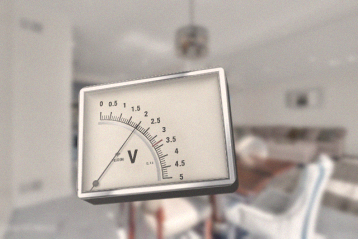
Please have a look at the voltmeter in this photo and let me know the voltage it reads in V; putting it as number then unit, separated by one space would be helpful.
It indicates 2 V
